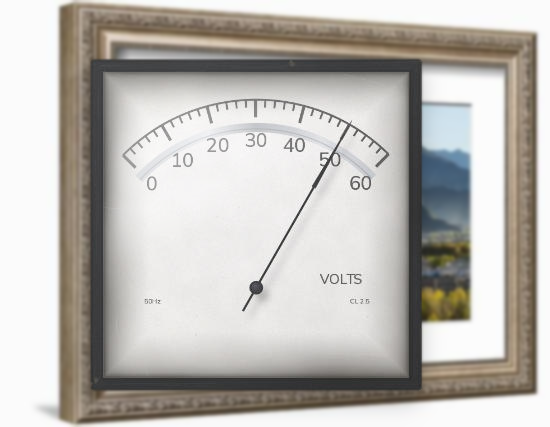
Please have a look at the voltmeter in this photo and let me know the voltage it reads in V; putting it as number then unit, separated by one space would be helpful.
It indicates 50 V
